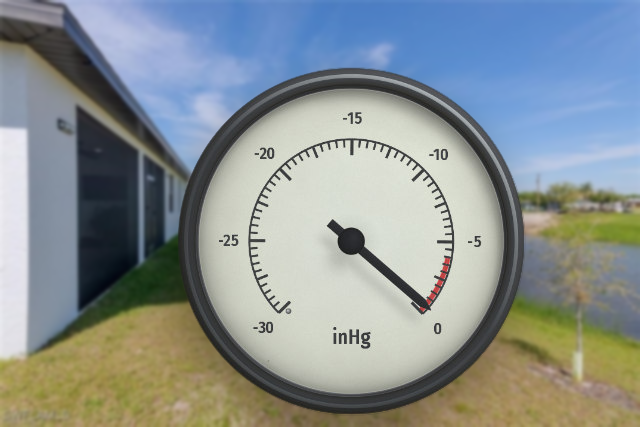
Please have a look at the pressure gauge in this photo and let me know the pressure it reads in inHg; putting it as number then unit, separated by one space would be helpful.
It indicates -0.5 inHg
